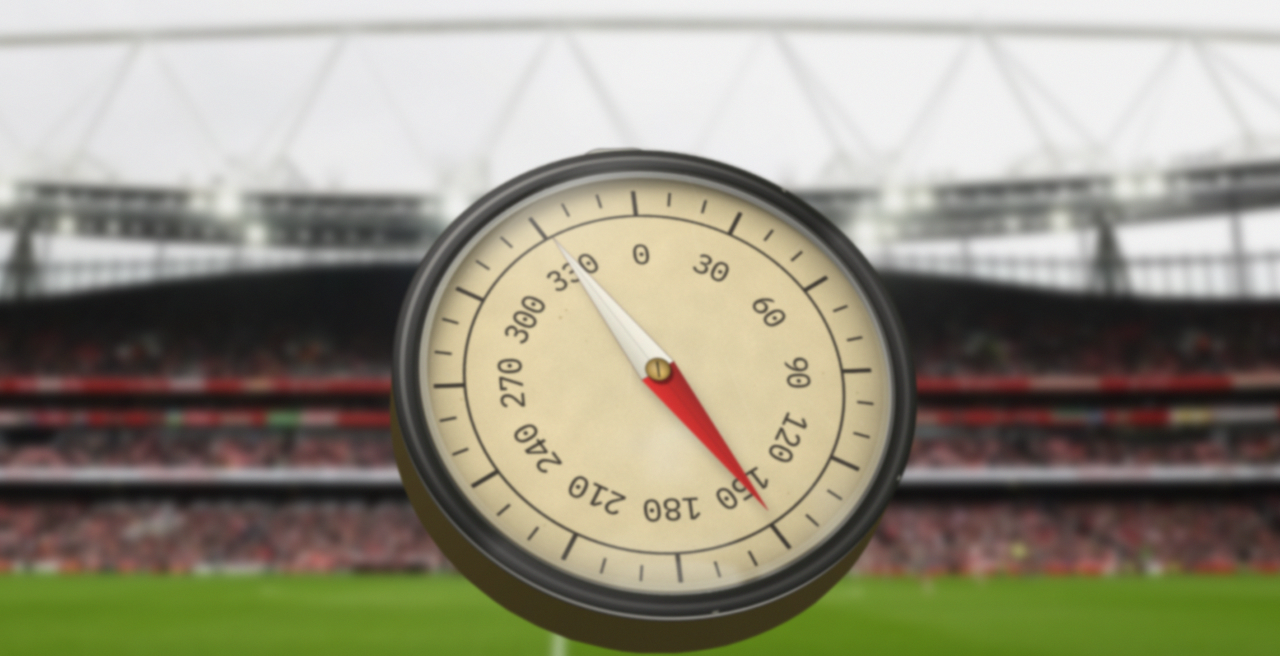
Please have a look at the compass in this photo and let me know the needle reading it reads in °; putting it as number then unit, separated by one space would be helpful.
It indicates 150 °
